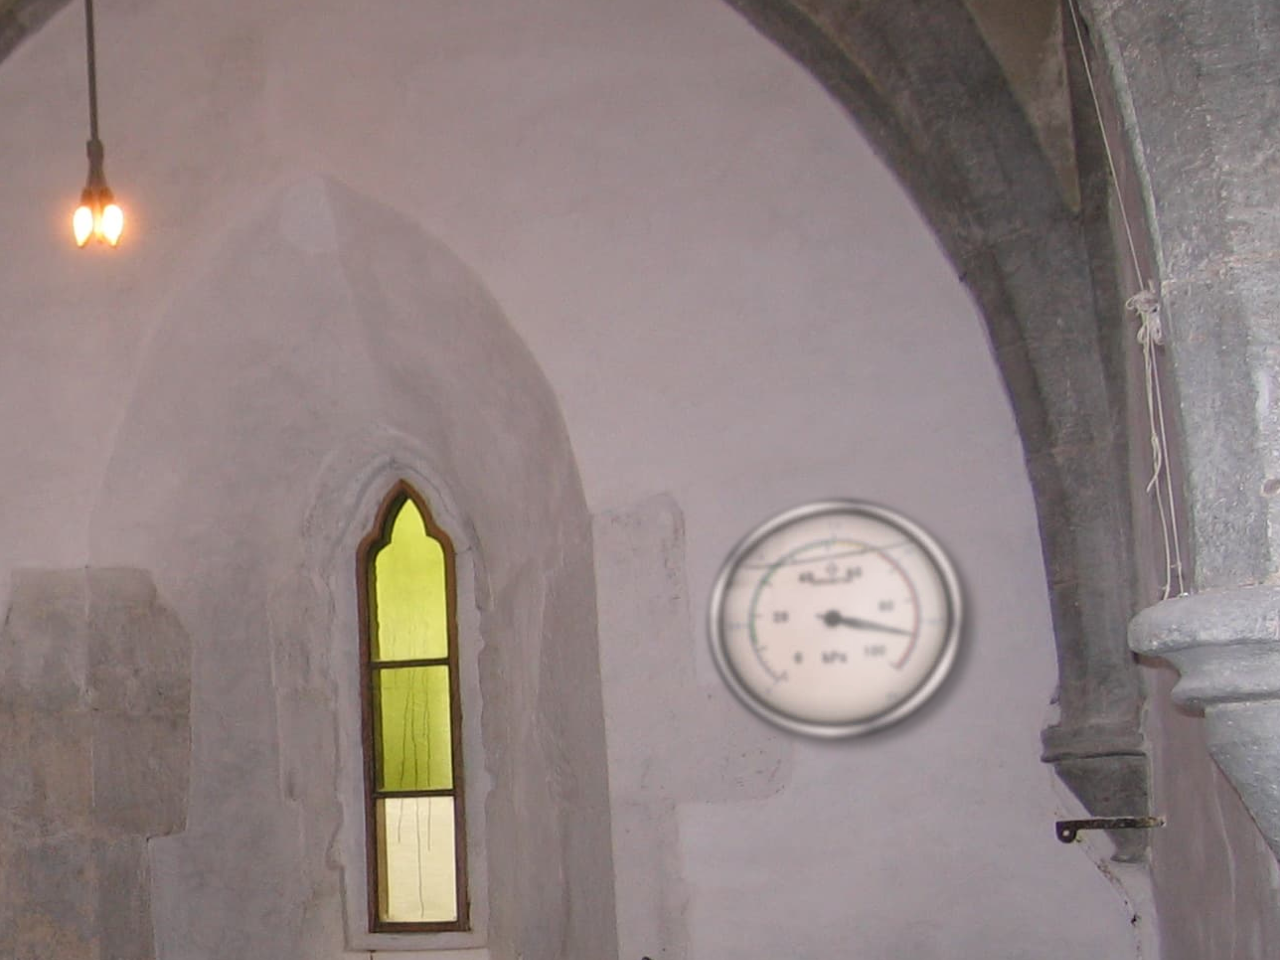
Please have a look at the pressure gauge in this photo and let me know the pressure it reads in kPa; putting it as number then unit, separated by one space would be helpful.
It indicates 90 kPa
